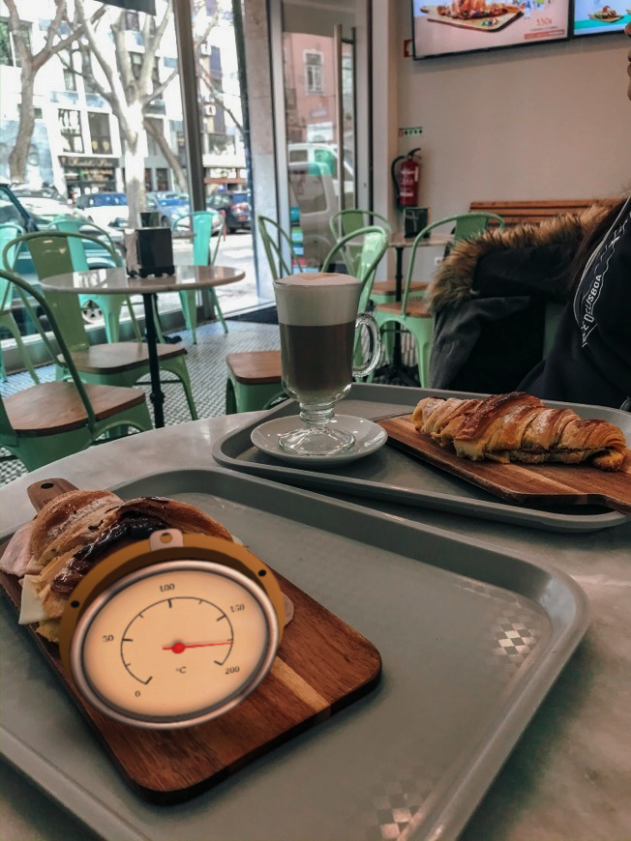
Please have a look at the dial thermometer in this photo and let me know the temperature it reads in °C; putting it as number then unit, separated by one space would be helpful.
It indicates 175 °C
